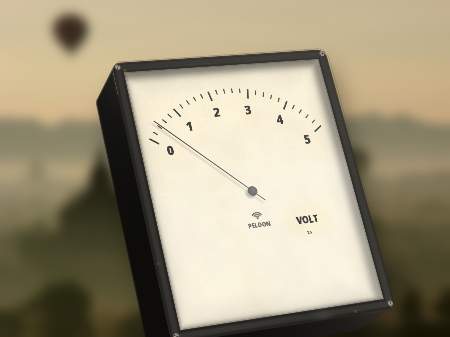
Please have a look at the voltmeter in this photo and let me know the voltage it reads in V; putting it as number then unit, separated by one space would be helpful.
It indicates 0.4 V
